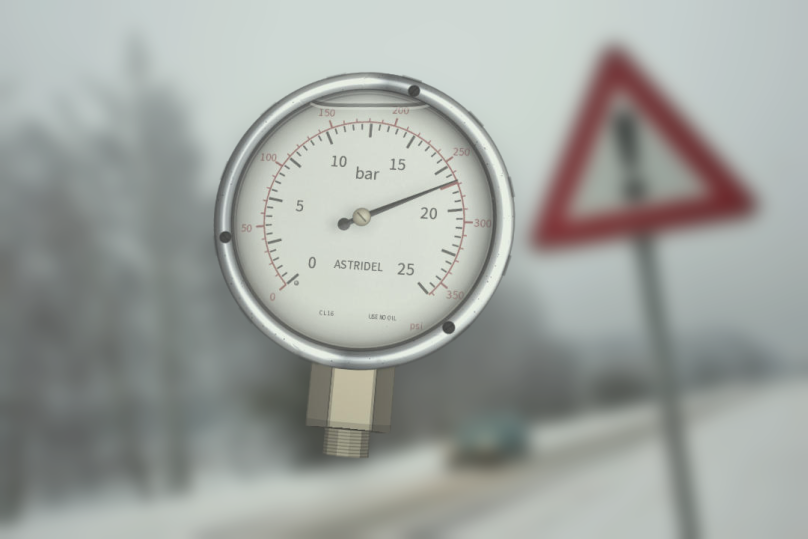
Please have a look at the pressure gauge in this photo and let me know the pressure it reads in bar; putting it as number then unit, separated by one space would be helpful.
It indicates 18.5 bar
